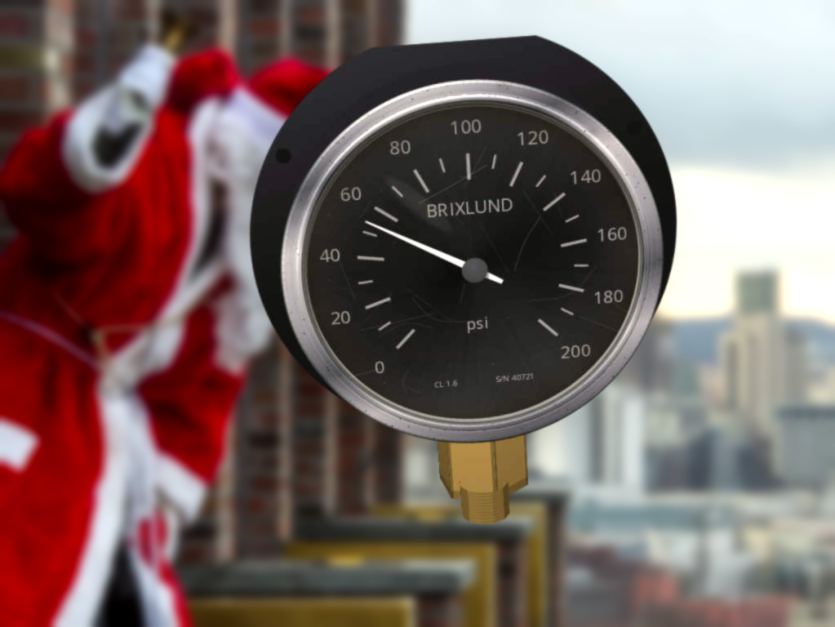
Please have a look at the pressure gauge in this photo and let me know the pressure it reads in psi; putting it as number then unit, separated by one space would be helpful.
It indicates 55 psi
